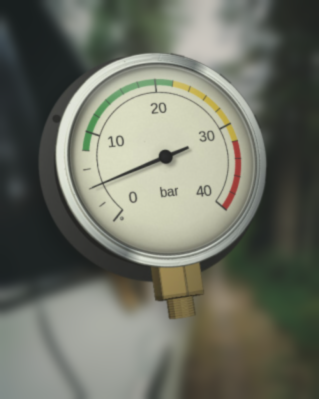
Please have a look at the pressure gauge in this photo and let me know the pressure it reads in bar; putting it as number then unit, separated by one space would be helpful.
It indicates 4 bar
